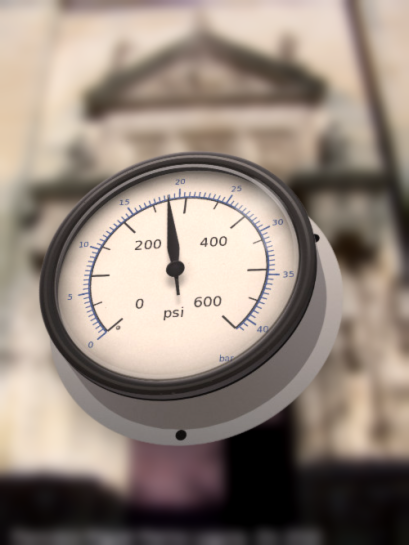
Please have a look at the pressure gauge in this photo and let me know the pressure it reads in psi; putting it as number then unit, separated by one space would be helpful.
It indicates 275 psi
